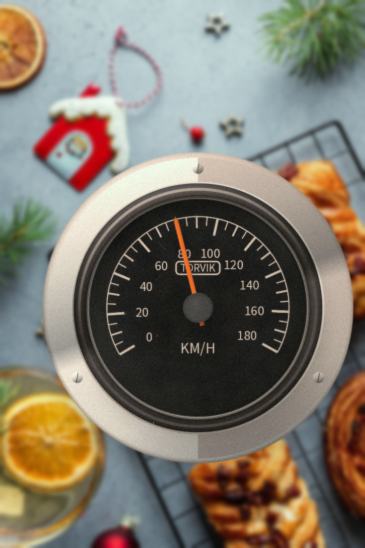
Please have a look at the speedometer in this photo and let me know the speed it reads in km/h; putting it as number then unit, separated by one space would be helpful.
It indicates 80 km/h
